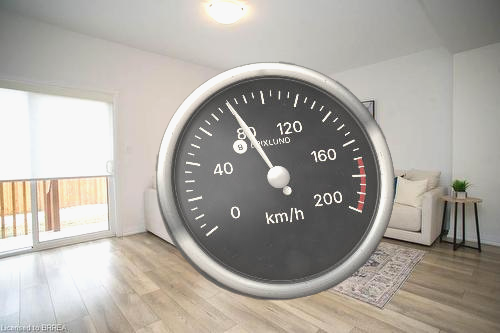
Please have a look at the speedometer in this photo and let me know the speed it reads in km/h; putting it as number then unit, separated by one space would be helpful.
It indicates 80 km/h
